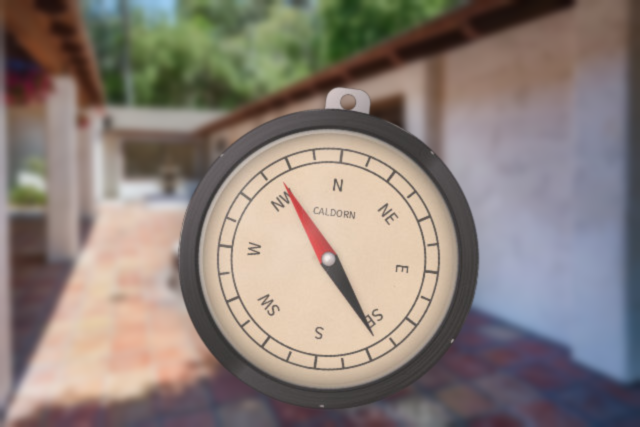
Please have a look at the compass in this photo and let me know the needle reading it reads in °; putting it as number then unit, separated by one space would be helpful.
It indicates 322.5 °
